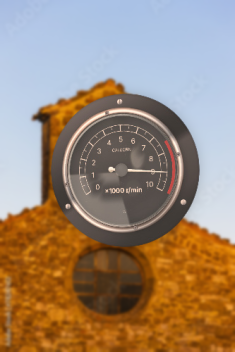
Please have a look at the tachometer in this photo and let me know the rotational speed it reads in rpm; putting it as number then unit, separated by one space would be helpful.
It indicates 9000 rpm
